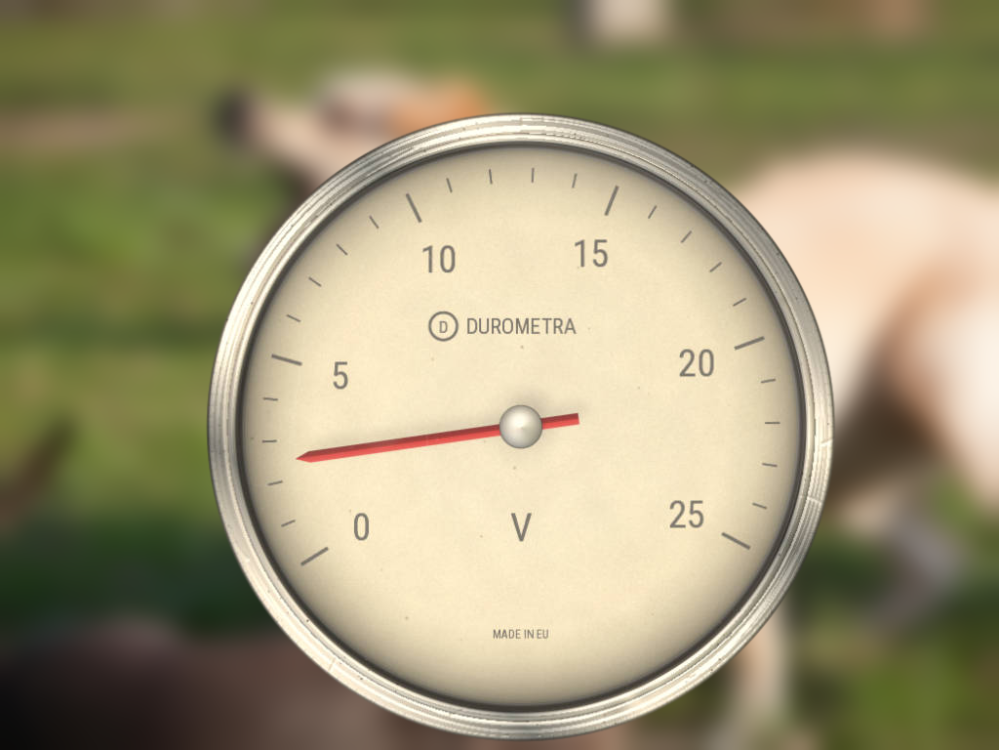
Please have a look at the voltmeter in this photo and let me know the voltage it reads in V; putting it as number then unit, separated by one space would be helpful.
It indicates 2.5 V
